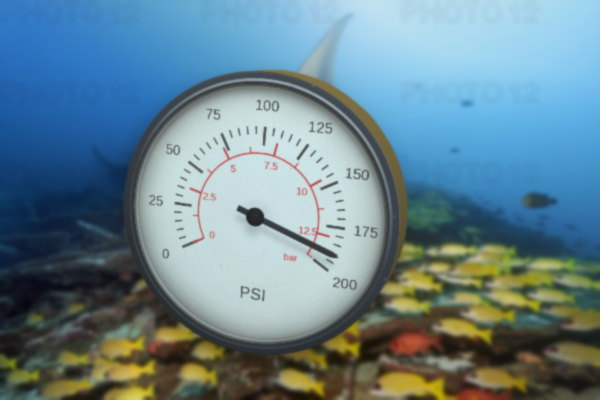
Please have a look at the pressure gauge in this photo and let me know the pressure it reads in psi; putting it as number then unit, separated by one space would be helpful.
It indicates 190 psi
